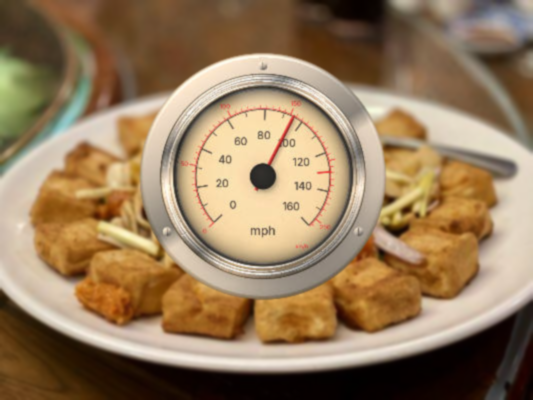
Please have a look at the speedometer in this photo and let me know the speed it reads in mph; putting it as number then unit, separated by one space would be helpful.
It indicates 95 mph
